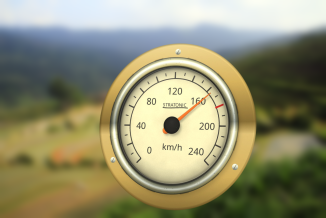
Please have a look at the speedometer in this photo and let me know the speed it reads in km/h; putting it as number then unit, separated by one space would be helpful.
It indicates 165 km/h
